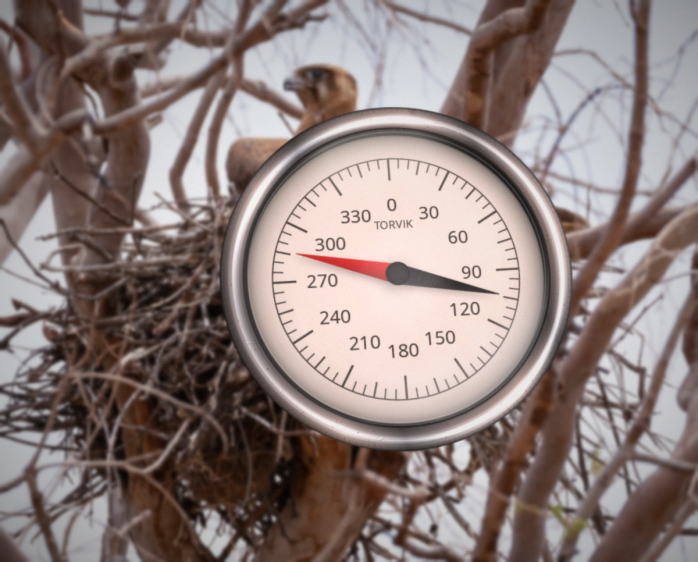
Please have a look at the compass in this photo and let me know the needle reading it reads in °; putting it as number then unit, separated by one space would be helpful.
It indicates 285 °
